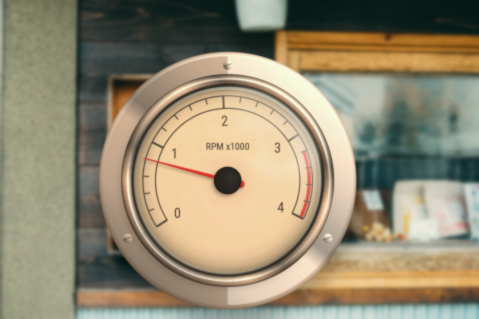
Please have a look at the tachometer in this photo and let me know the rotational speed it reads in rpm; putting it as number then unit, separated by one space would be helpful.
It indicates 800 rpm
